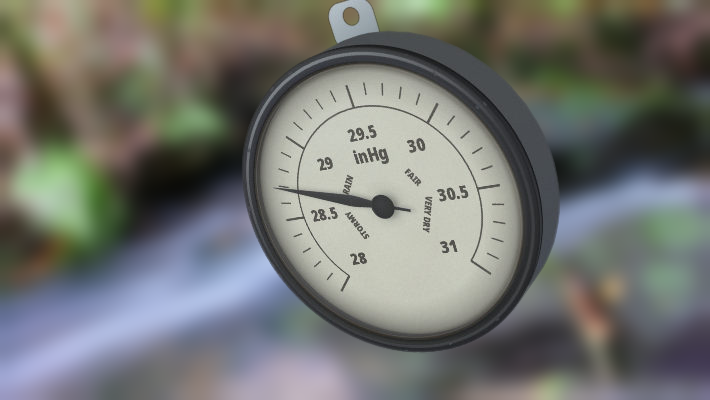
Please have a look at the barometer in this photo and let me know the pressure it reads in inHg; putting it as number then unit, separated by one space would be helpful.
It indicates 28.7 inHg
